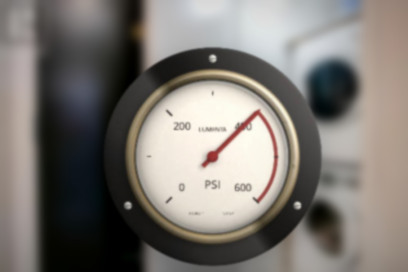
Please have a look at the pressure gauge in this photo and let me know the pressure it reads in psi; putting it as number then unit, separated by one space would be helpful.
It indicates 400 psi
